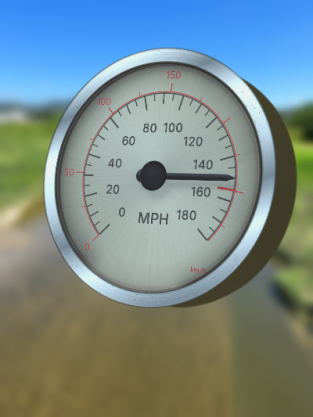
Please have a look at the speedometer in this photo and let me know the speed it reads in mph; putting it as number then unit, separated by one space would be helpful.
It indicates 150 mph
